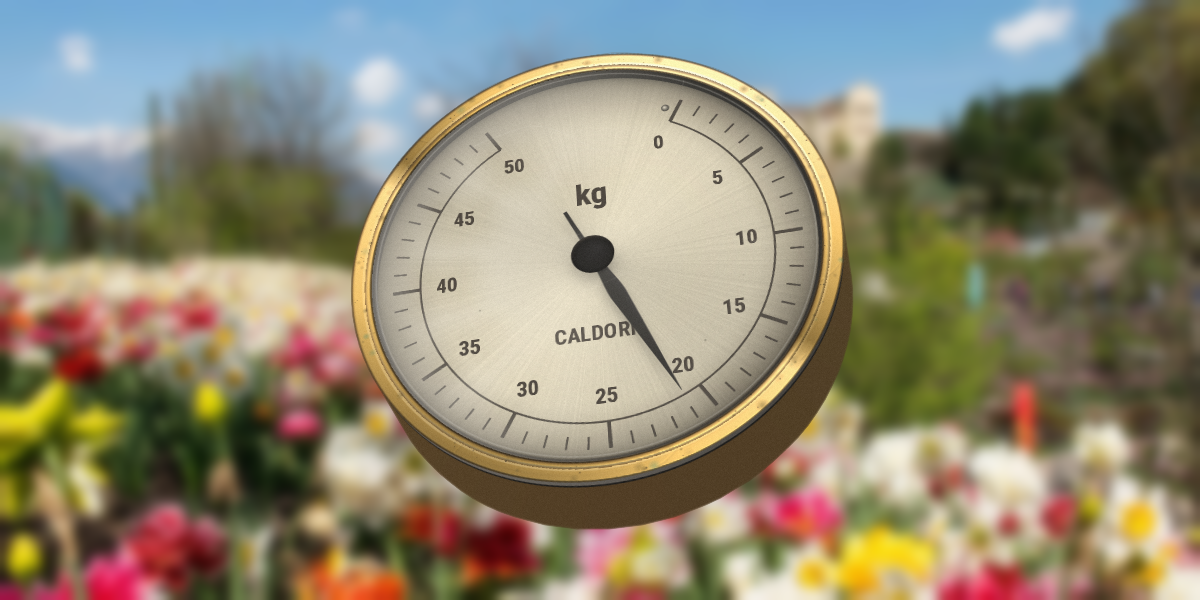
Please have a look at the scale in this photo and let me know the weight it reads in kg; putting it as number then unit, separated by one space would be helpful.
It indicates 21 kg
